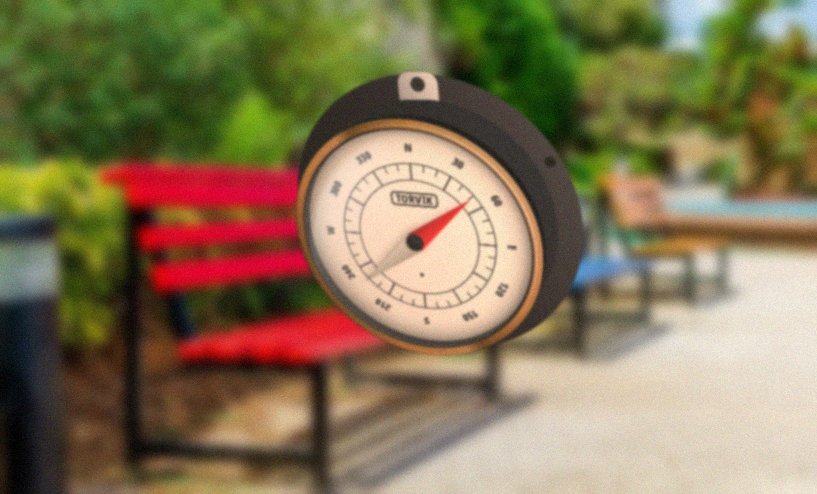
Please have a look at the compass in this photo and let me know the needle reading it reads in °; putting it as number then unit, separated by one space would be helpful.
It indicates 50 °
